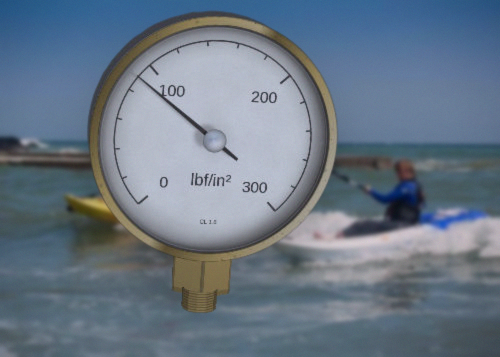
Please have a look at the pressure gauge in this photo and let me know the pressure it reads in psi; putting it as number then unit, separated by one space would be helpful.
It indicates 90 psi
